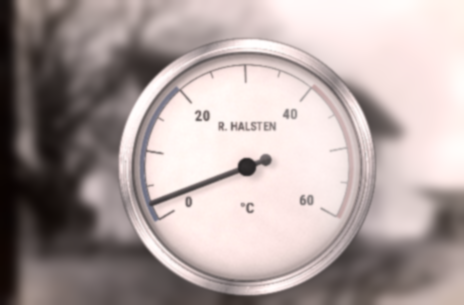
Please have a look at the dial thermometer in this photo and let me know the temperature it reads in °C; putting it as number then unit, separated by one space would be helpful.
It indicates 2.5 °C
